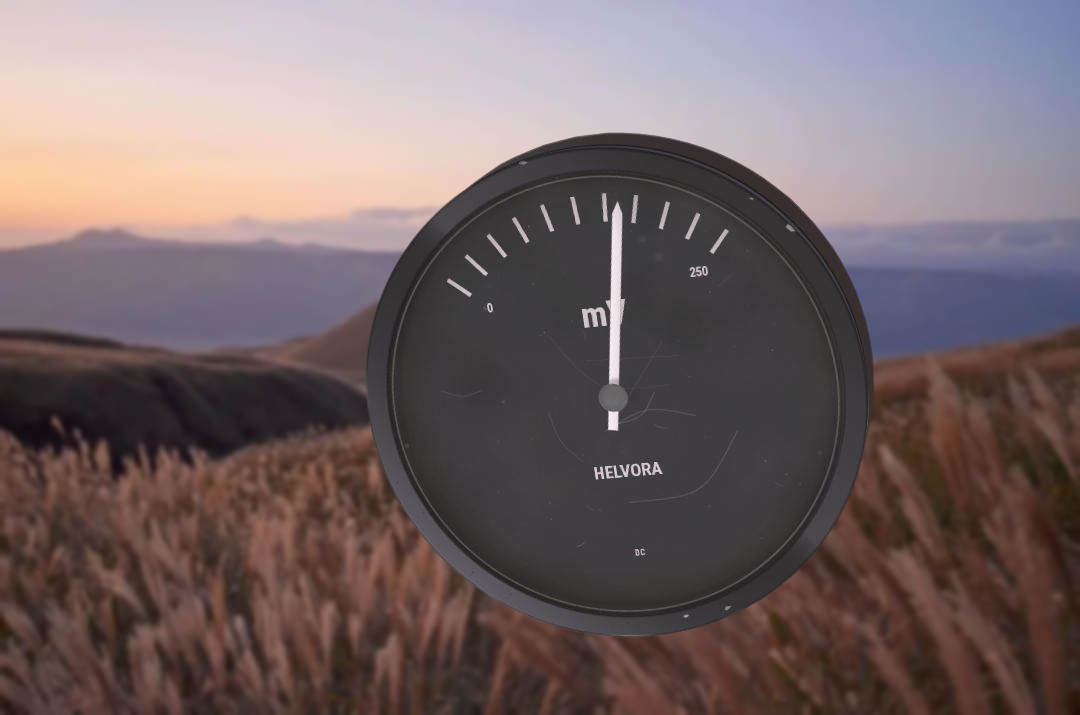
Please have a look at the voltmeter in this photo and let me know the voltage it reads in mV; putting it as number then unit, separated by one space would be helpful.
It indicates 162.5 mV
